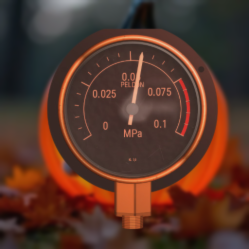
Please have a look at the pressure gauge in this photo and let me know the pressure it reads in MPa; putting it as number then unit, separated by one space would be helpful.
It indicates 0.055 MPa
